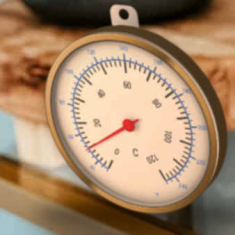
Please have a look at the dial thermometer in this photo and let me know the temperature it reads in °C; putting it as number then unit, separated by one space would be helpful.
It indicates 10 °C
